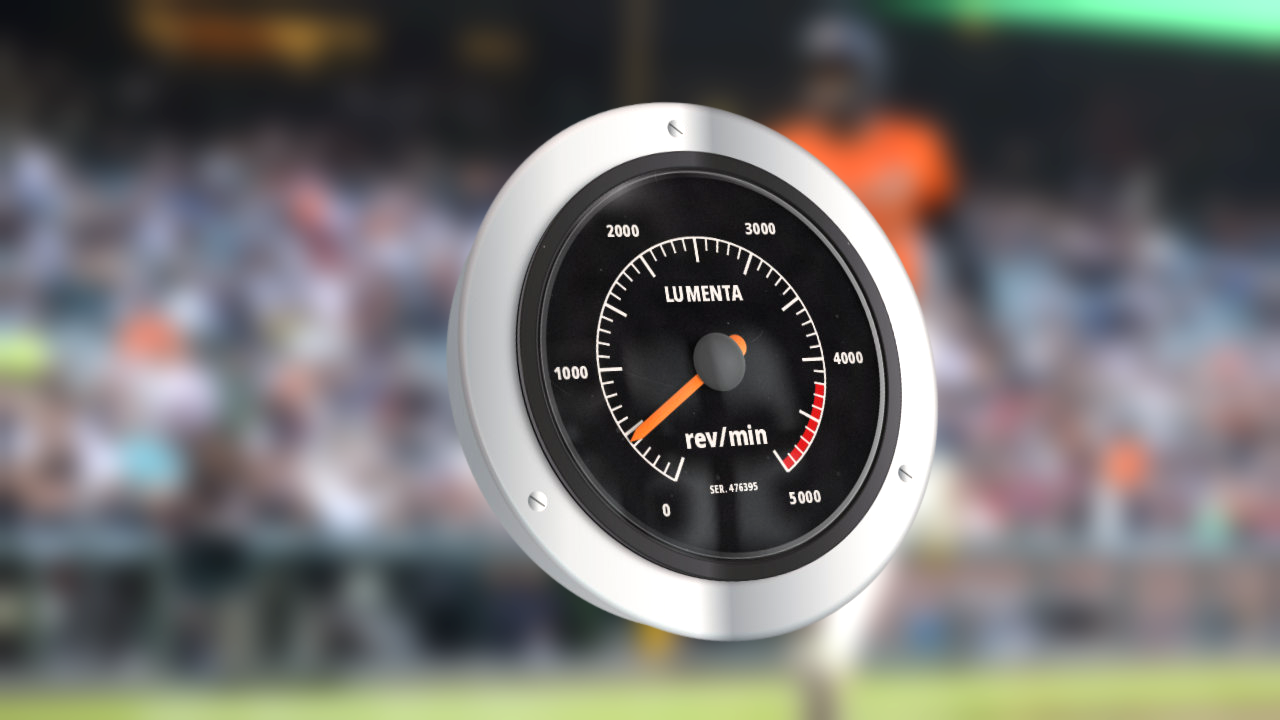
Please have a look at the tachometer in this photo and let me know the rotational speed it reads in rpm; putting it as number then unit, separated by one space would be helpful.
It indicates 450 rpm
